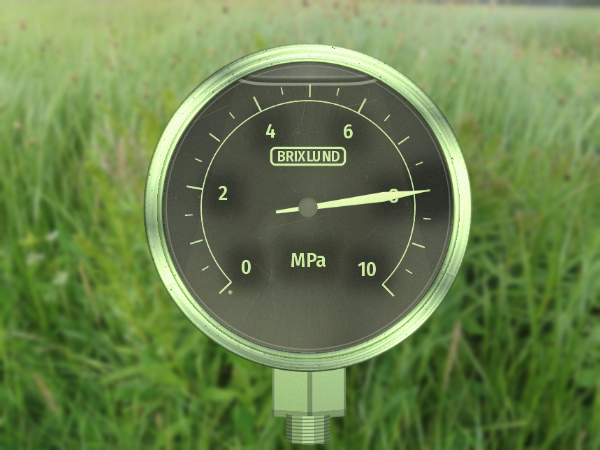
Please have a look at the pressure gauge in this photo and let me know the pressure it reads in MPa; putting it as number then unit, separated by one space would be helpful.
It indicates 8 MPa
